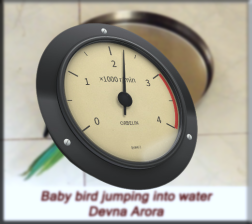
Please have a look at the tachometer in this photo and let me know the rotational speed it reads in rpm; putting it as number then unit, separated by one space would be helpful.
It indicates 2250 rpm
